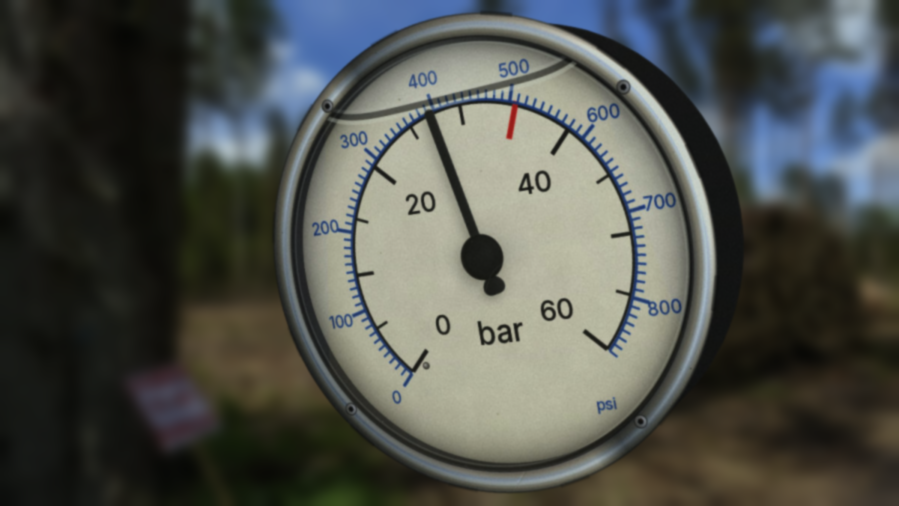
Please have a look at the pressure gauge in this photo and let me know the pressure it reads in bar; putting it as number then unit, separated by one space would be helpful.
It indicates 27.5 bar
